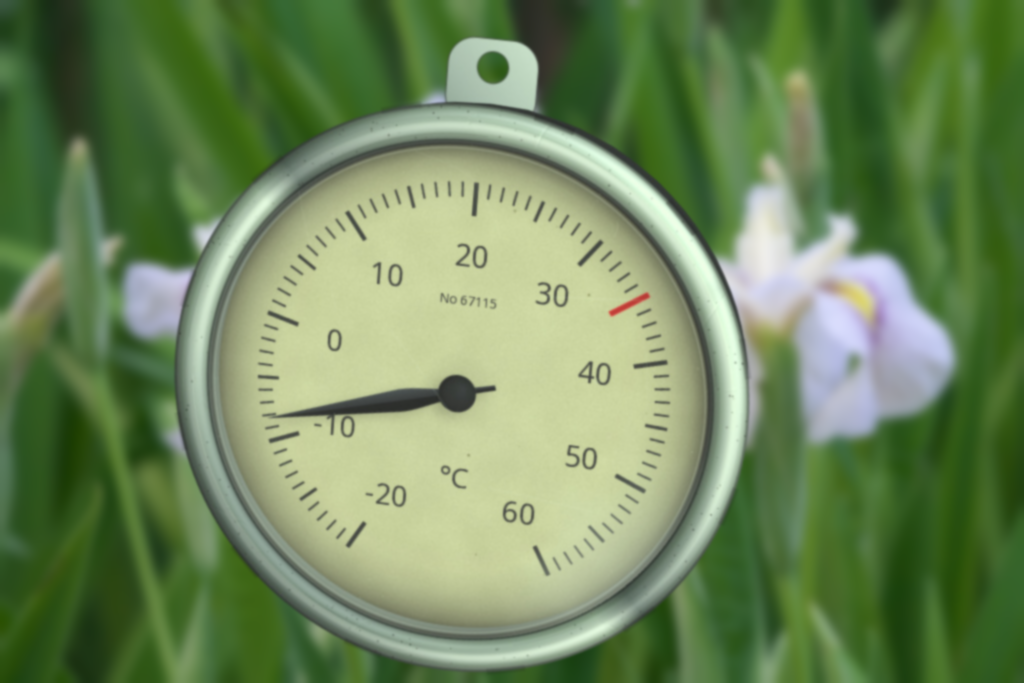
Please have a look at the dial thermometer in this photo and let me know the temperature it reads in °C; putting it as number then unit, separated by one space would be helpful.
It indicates -8 °C
